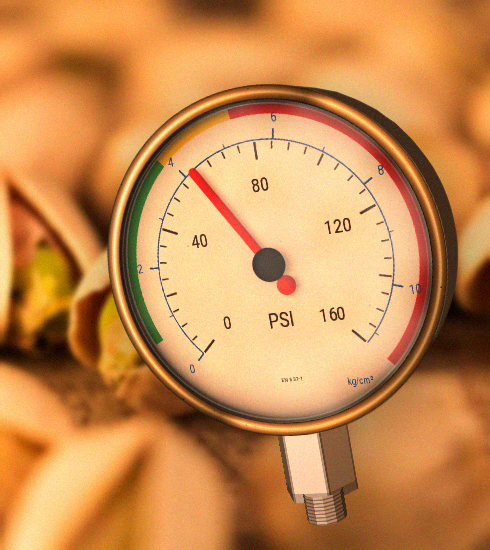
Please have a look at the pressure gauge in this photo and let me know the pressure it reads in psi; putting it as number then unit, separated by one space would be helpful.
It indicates 60 psi
